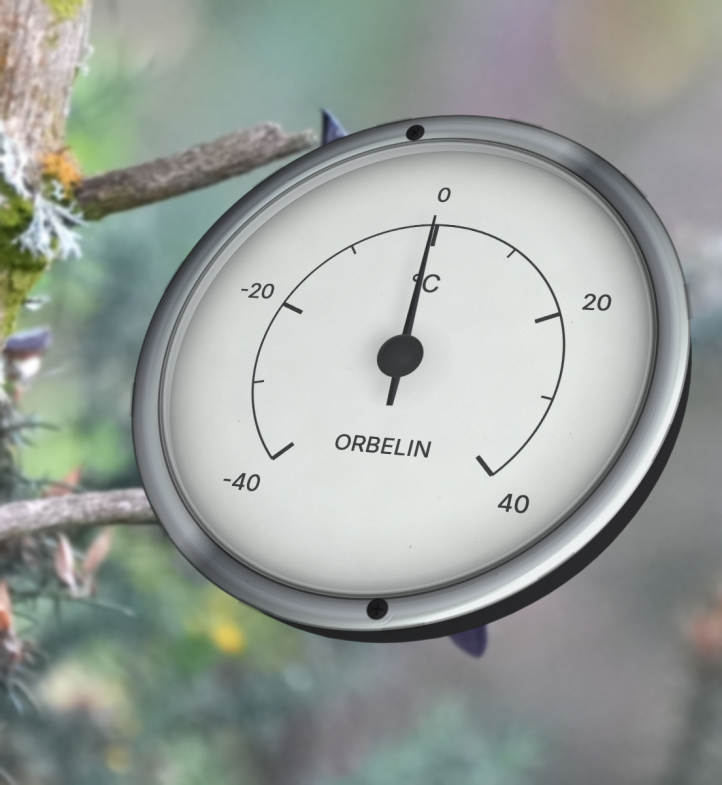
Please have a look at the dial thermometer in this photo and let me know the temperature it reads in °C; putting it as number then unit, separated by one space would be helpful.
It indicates 0 °C
